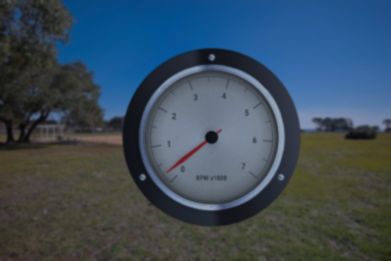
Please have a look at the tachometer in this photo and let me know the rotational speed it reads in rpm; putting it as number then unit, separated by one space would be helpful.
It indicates 250 rpm
